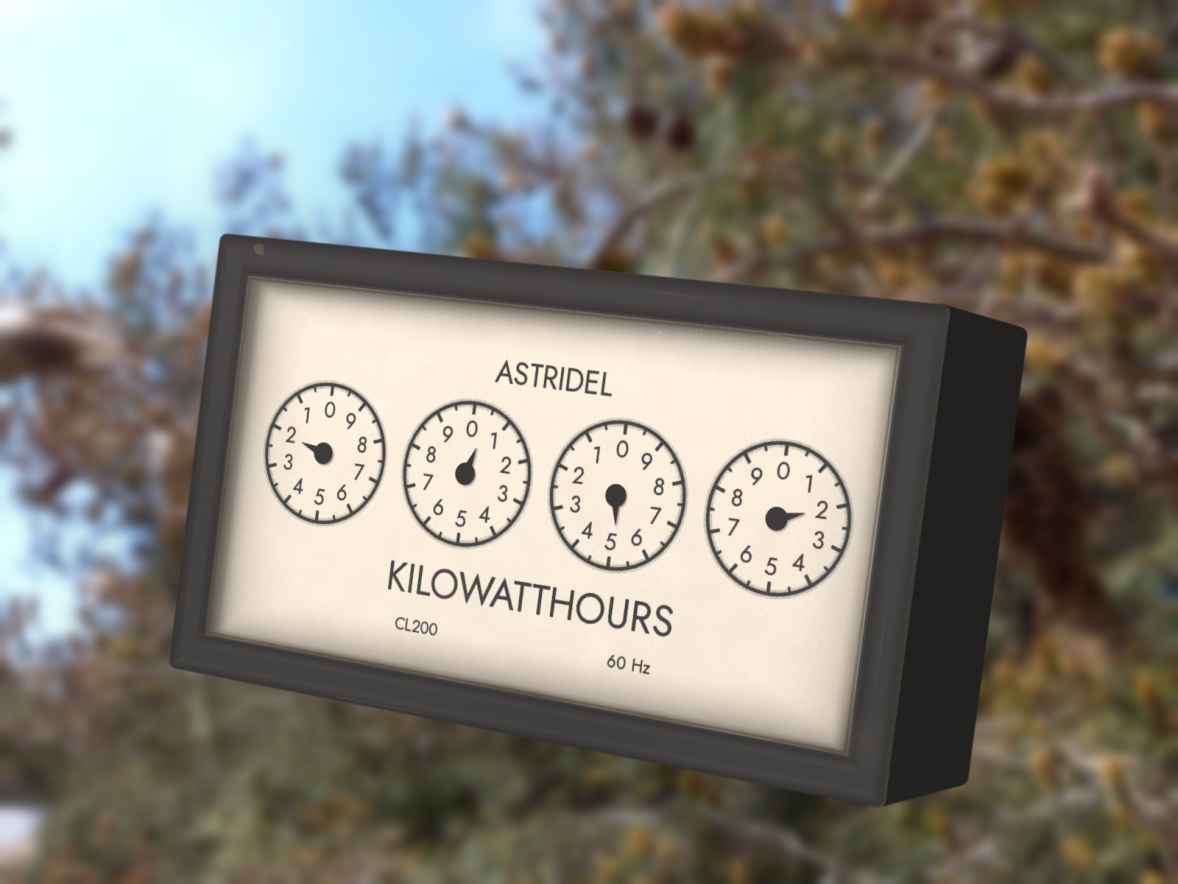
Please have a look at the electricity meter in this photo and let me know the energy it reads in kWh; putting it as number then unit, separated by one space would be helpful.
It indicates 2052 kWh
